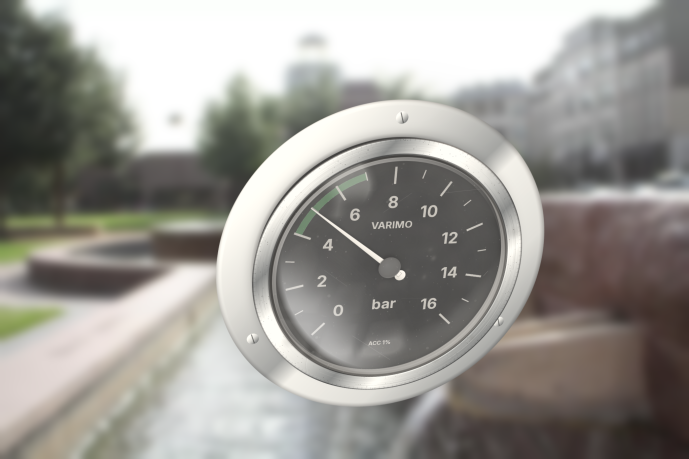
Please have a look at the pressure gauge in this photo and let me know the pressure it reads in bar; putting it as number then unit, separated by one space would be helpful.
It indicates 5 bar
